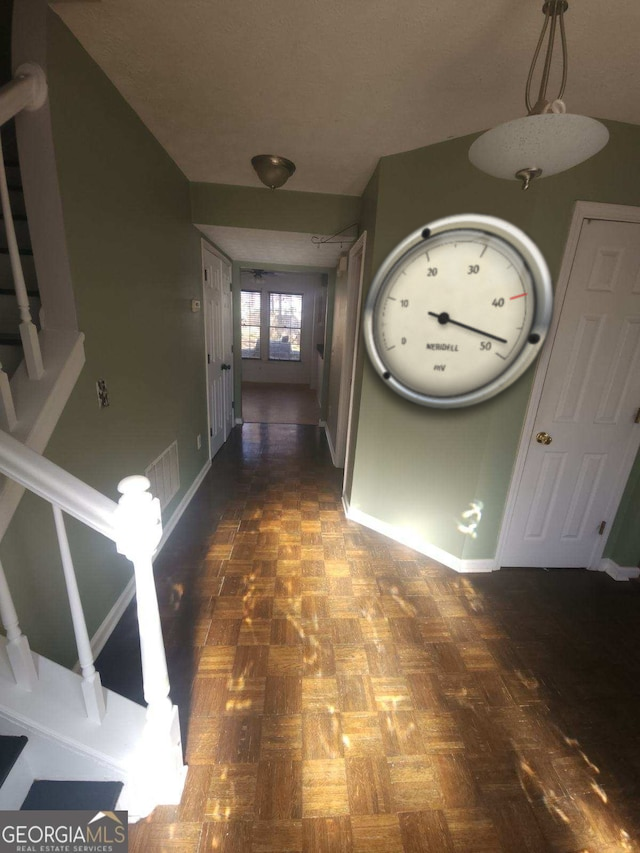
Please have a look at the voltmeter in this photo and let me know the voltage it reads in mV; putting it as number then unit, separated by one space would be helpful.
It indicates 47.5 mV
